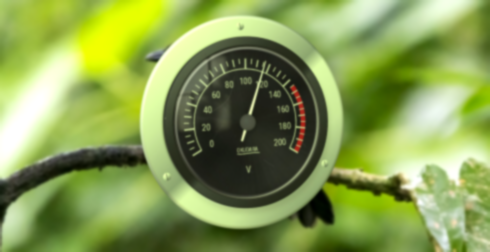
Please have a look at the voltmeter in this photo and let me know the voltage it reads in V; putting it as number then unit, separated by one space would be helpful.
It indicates 115 V
